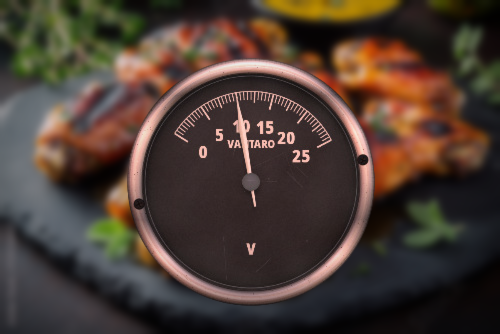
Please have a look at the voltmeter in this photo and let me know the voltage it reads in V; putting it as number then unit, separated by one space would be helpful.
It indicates 10 V
